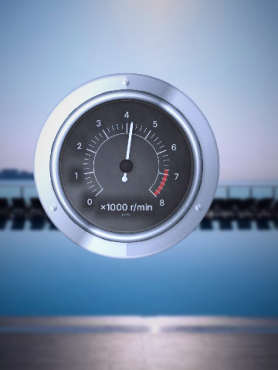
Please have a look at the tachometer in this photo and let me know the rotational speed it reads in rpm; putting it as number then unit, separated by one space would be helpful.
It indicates 4200 rpm
